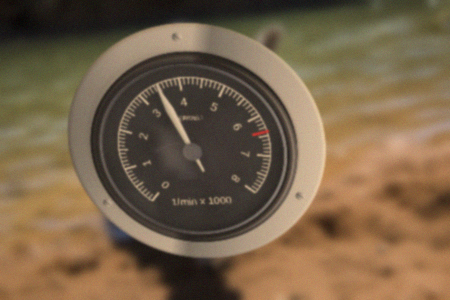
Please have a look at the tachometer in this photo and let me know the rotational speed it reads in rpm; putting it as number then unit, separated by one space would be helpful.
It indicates 3500 rpm
